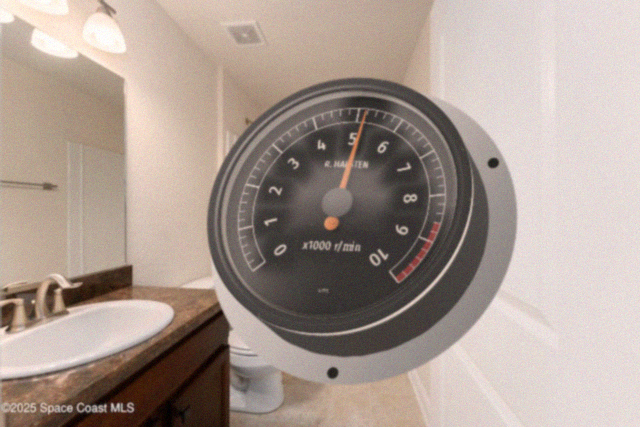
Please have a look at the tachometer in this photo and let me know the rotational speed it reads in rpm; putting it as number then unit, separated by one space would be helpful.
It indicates 5200 rpm
